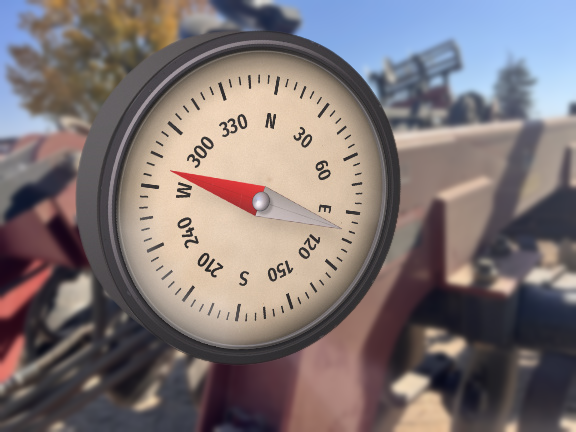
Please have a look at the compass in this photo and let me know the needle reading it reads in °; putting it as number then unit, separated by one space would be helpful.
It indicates 280 °
